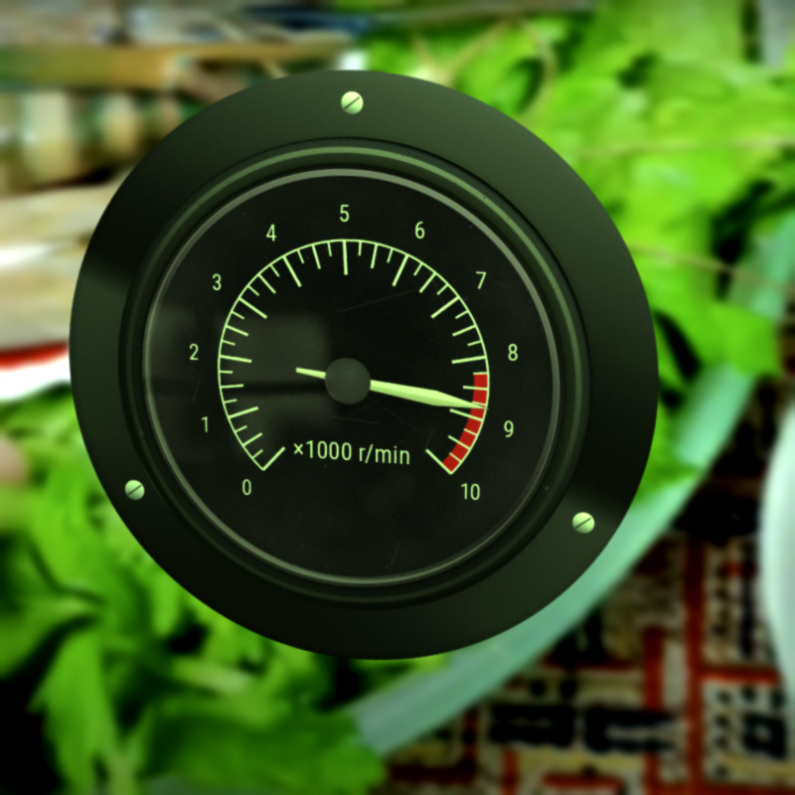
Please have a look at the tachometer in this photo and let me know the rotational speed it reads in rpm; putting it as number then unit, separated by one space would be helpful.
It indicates 8750 rpm
